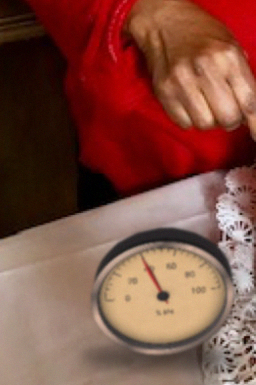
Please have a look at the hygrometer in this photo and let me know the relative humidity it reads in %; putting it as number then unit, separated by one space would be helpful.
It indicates 40 %
